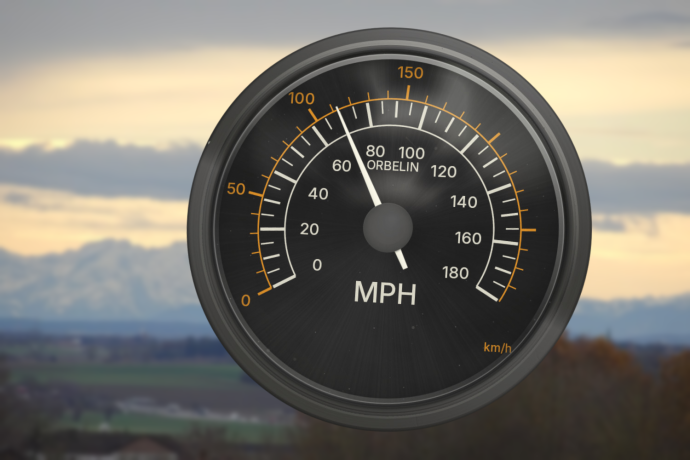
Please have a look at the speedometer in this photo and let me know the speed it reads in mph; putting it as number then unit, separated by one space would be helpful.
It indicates 70 mph
